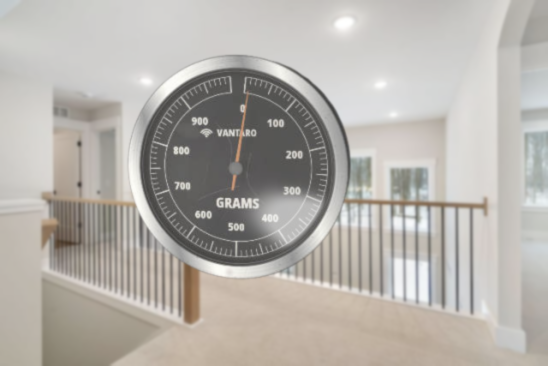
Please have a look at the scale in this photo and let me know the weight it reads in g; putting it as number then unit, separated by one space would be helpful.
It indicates 10 g
